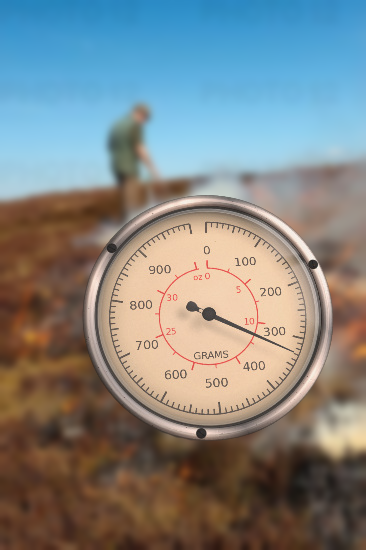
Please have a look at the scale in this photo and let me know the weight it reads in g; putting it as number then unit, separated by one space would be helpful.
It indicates 330 g
